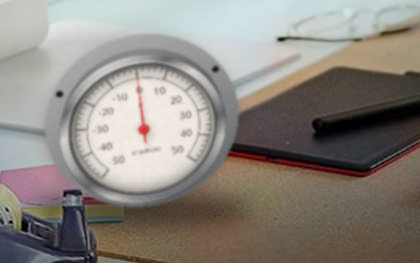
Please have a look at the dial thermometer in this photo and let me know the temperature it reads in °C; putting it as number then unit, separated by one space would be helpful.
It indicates 0 °C
